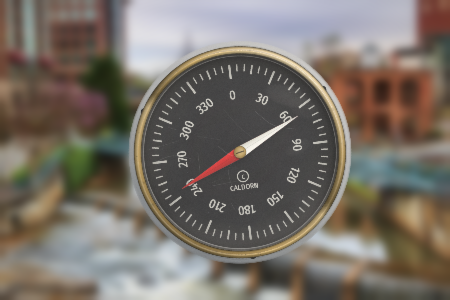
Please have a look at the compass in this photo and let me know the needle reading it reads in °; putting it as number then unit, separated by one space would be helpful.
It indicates 245 °
